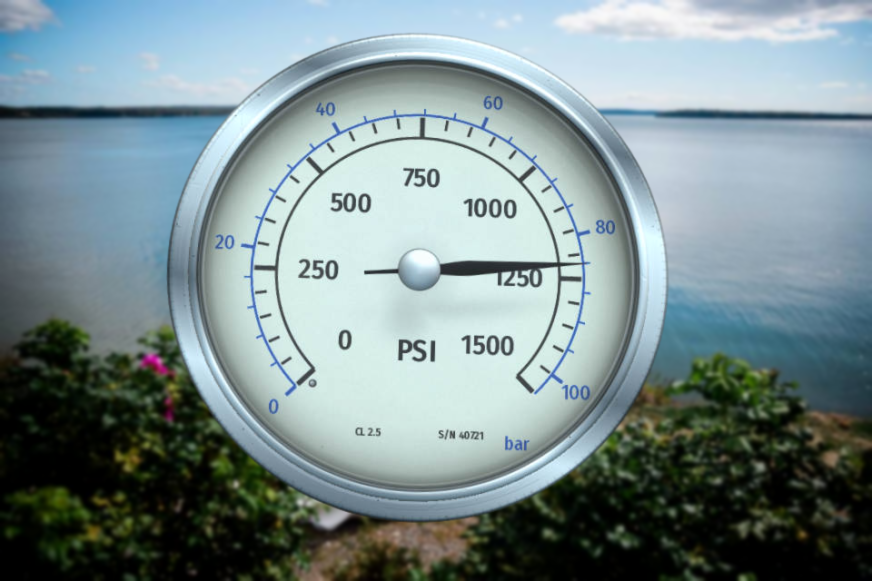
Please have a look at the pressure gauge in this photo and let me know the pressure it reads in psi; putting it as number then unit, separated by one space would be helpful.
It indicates 1225 psi
